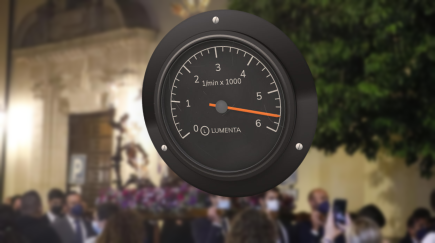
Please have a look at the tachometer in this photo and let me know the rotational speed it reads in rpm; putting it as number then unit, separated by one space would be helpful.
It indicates 5600 rpm
